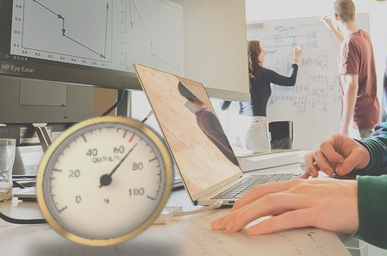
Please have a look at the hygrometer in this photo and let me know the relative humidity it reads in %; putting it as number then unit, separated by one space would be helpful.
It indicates 68 %
